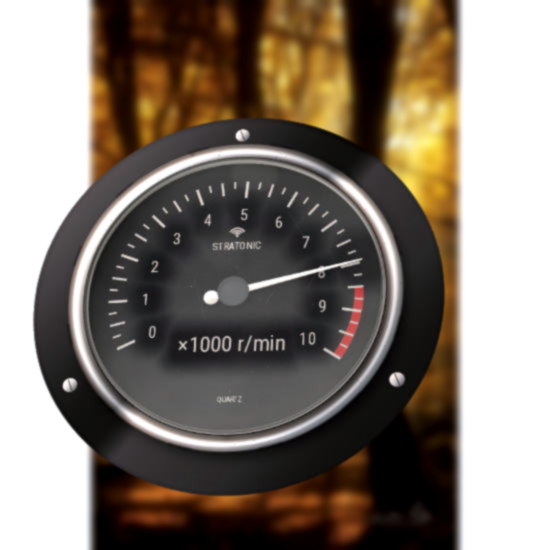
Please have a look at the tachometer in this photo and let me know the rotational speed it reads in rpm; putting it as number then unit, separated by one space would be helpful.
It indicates 8000 rpm
